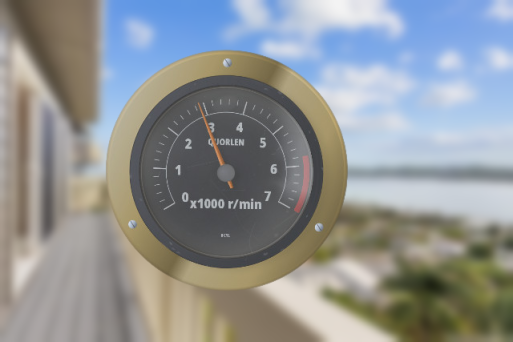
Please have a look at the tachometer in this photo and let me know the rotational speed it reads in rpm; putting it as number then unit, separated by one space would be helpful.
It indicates 2900 rpm
